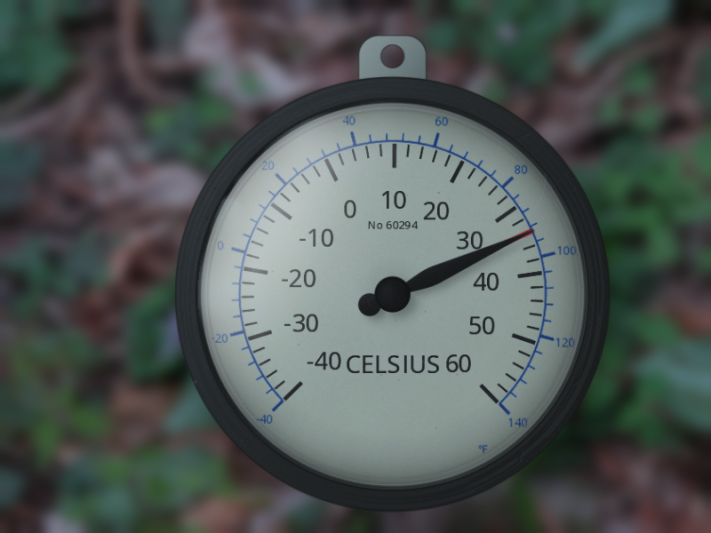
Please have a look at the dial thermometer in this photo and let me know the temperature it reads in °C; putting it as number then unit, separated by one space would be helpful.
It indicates 34 °C
